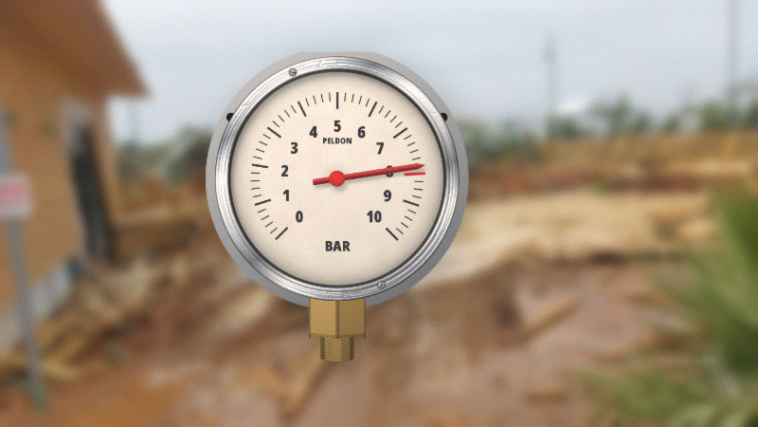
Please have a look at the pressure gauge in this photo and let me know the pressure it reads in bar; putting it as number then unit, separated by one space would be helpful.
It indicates 8 bar
